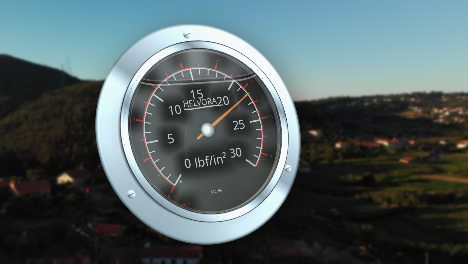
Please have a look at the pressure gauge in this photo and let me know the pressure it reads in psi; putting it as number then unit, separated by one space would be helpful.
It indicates 22 psi
